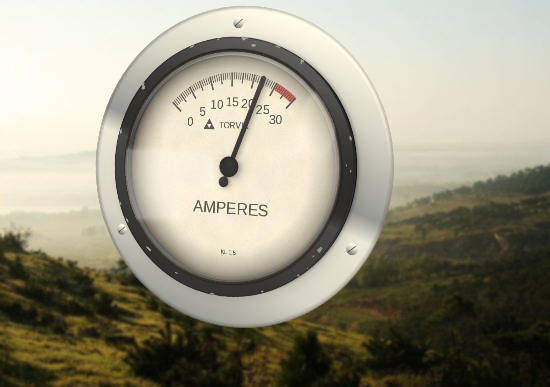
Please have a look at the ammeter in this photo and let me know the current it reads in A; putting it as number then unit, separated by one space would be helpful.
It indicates 22.5 A
